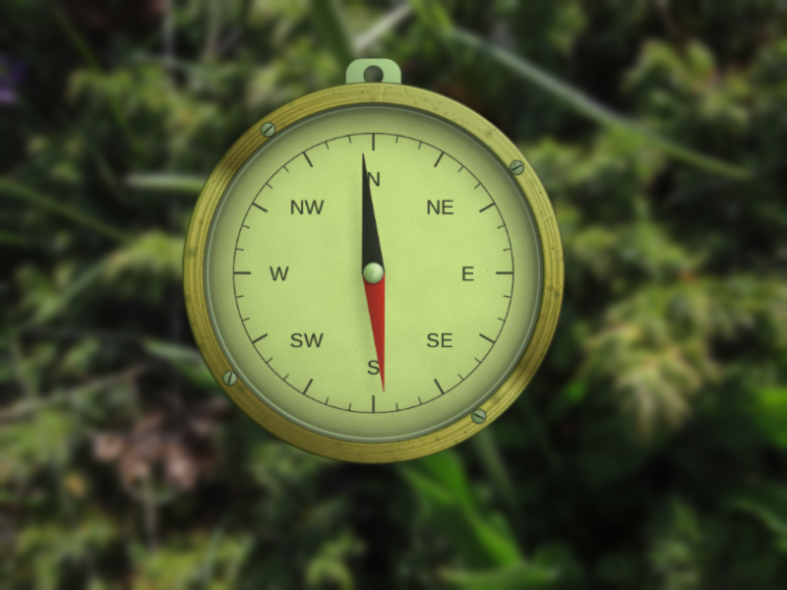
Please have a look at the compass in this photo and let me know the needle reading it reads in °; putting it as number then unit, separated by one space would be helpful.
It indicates 175 °
